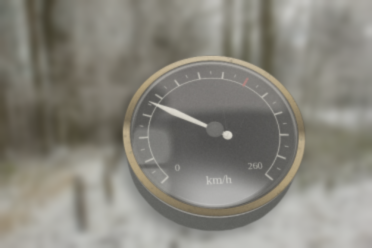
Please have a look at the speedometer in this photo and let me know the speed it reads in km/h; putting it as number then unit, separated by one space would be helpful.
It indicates 70 km/h
